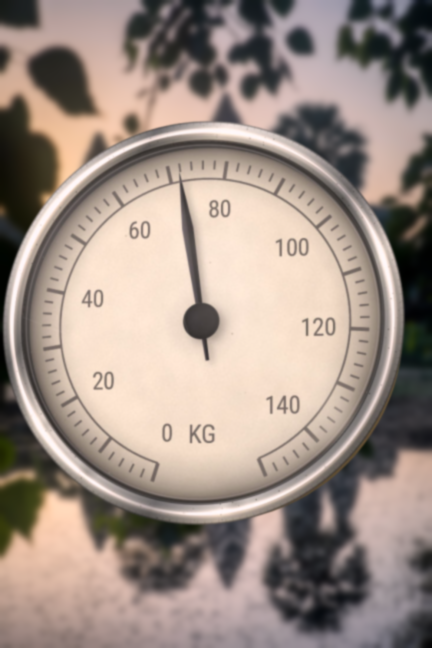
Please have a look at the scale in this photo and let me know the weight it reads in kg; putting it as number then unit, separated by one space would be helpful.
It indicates 72 kg
